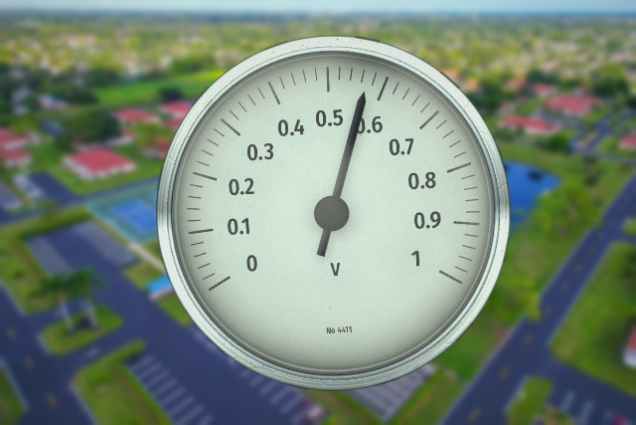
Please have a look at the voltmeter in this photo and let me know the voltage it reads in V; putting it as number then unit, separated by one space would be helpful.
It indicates 0.57 V
